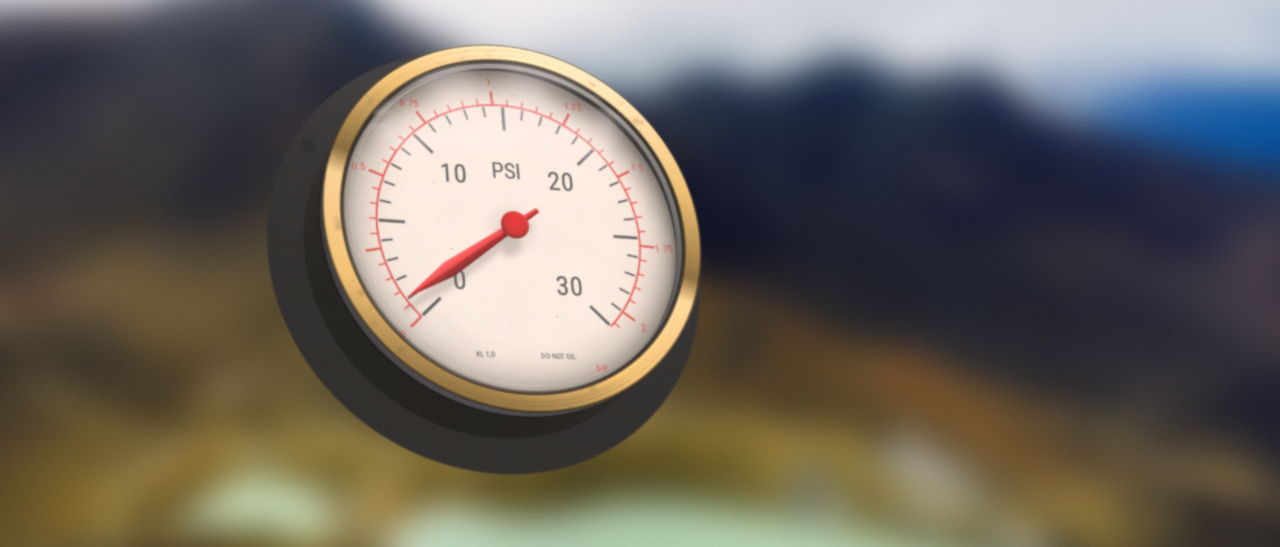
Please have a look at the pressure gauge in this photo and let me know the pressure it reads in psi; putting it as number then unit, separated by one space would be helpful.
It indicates 1 psi
